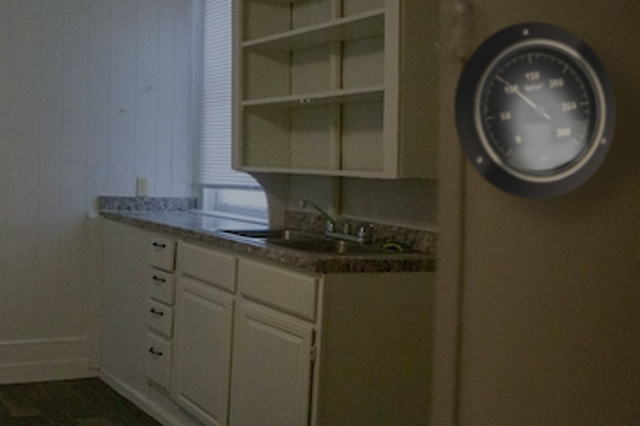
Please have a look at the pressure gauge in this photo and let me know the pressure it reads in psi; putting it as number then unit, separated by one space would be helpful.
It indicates 100 psi
